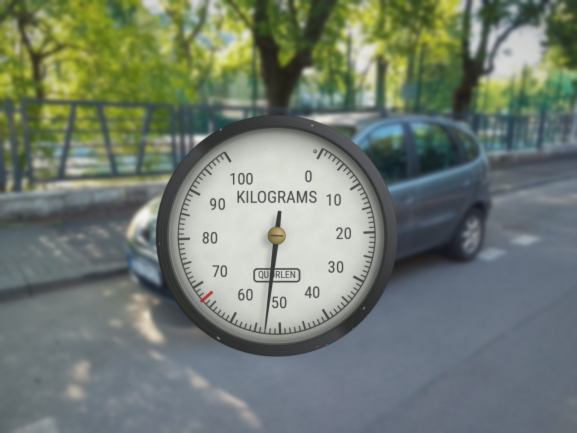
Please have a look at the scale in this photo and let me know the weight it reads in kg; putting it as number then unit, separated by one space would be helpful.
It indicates 53 kg
